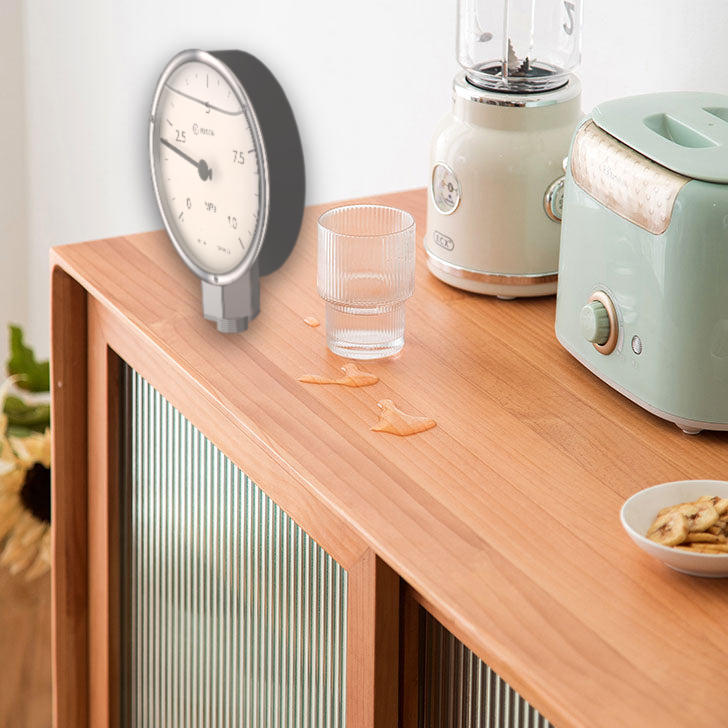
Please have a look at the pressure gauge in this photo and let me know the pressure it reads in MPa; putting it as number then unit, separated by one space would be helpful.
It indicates 2 MPa
